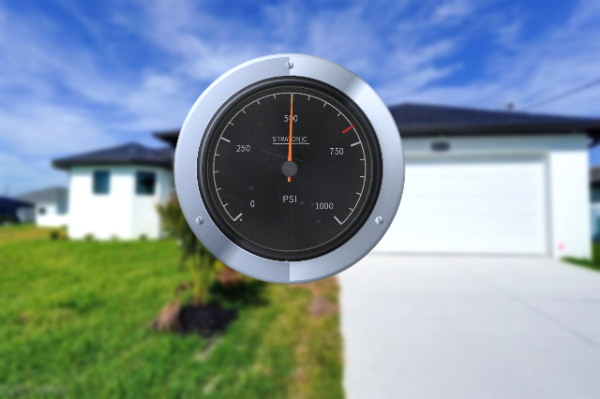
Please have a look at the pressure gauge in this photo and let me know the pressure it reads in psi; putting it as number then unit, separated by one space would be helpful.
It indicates 500 psi
